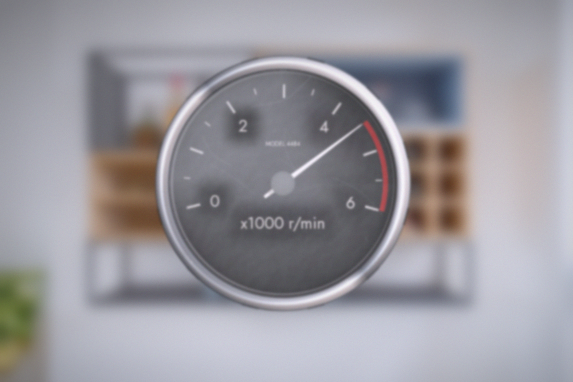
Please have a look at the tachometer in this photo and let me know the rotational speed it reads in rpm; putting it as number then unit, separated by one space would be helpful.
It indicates 4500 rpm
